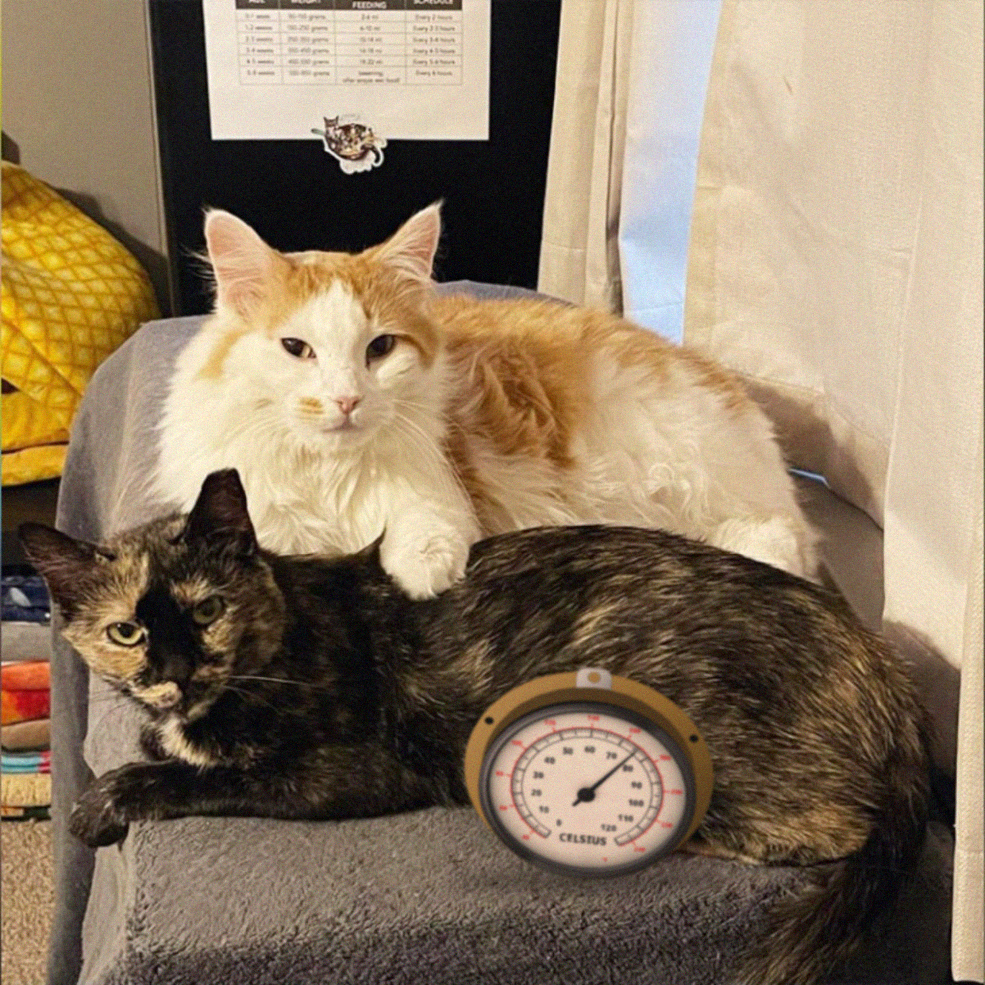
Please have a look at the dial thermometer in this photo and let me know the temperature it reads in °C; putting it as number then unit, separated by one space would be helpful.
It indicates 75 °C
